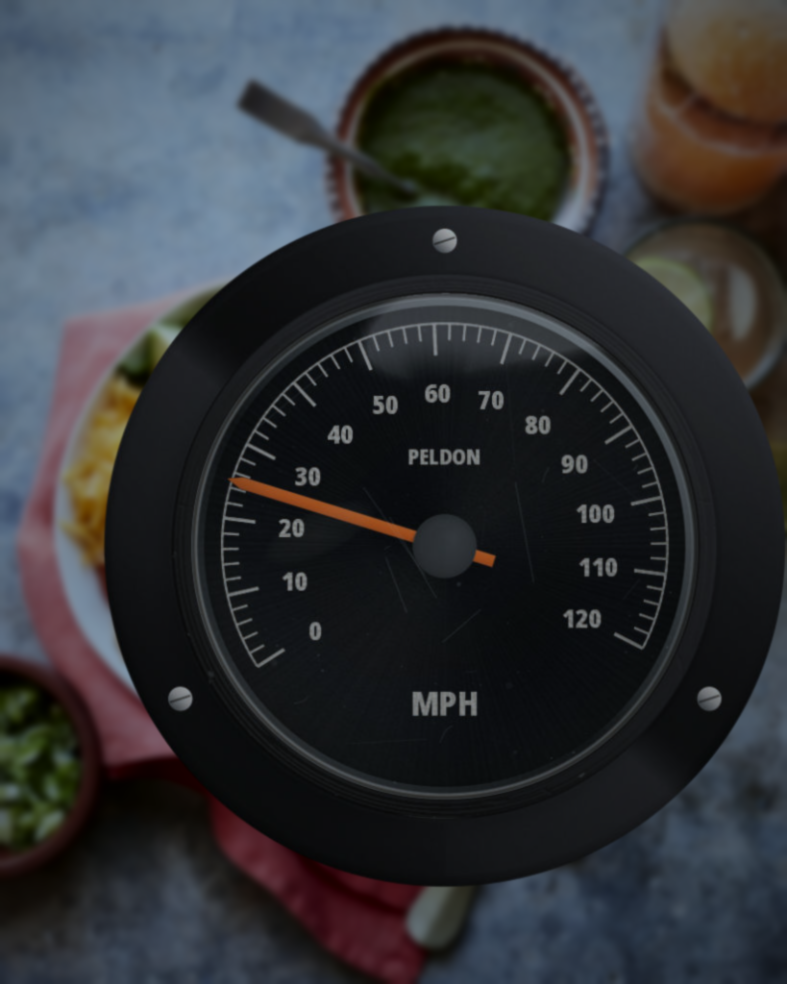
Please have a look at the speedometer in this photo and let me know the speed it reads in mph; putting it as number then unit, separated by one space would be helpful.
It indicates 25 mph
